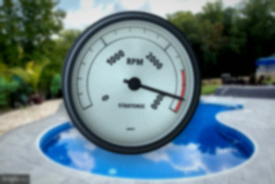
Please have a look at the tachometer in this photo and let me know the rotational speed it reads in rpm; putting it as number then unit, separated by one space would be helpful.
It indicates 2800 rpm
